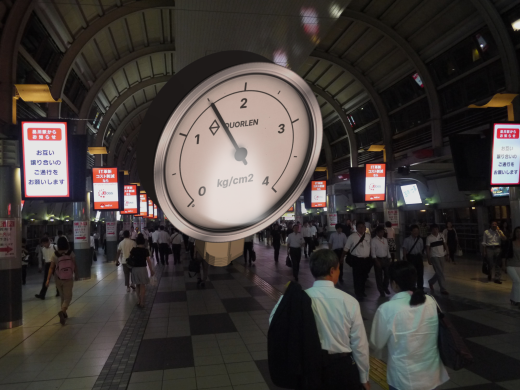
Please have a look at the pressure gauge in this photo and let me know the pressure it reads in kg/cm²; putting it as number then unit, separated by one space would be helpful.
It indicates 1.5 kg/cm²
